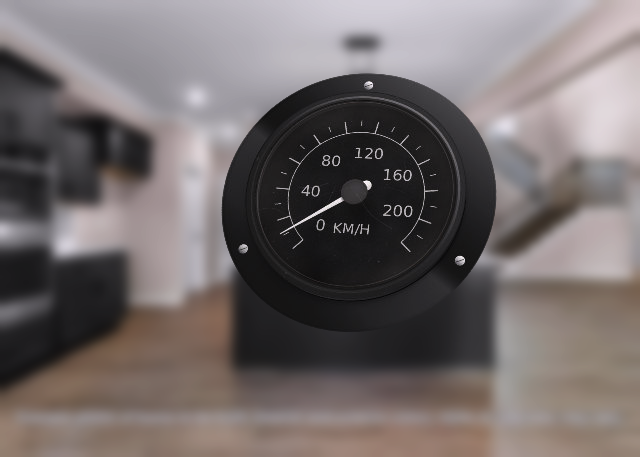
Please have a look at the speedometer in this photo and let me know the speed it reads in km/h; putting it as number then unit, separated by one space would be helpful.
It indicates 10 km/h
